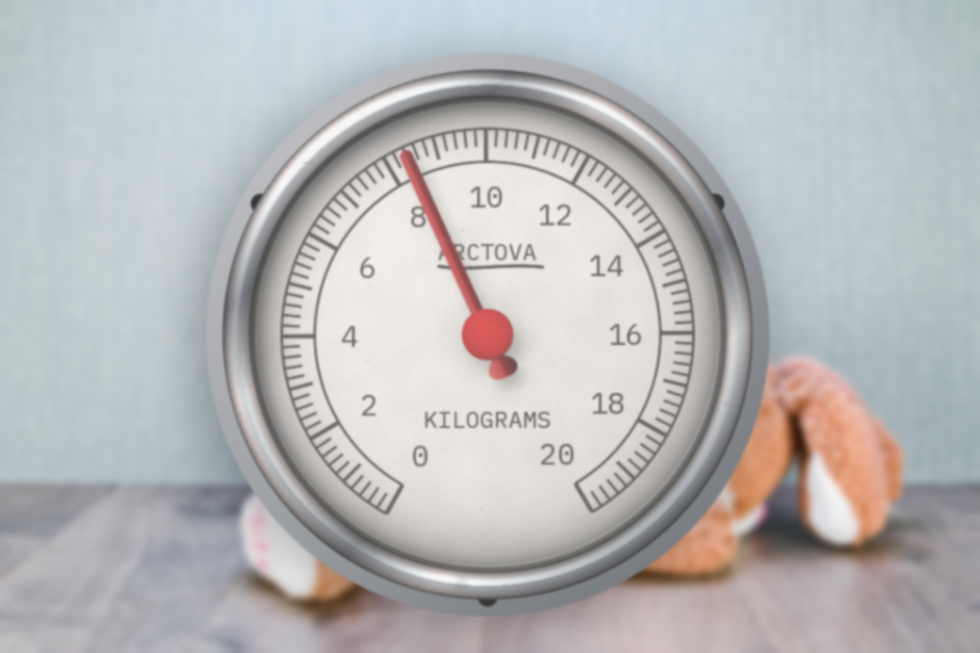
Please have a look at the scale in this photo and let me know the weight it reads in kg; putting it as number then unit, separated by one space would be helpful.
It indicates 8.4 kg
